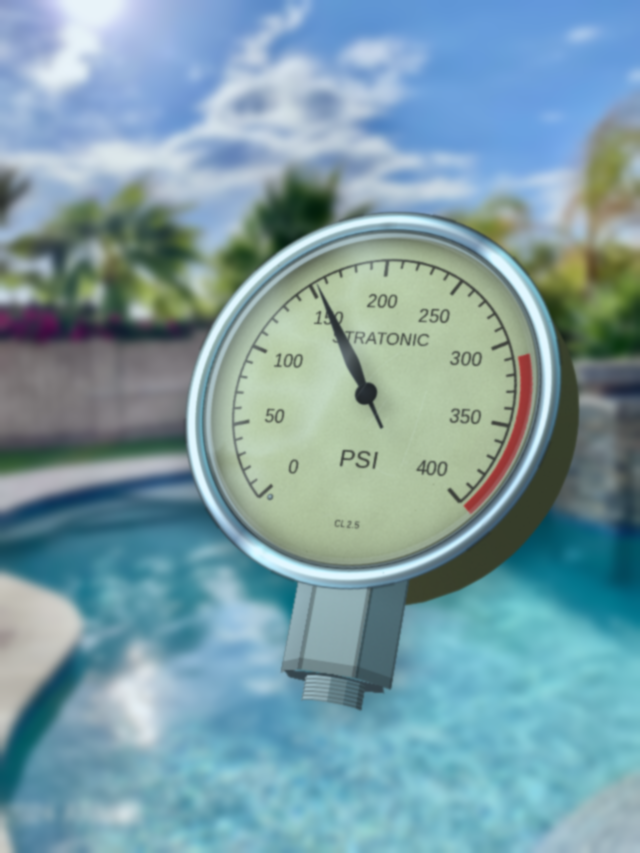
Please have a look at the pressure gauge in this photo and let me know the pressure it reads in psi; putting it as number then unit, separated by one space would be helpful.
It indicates 155 psi
